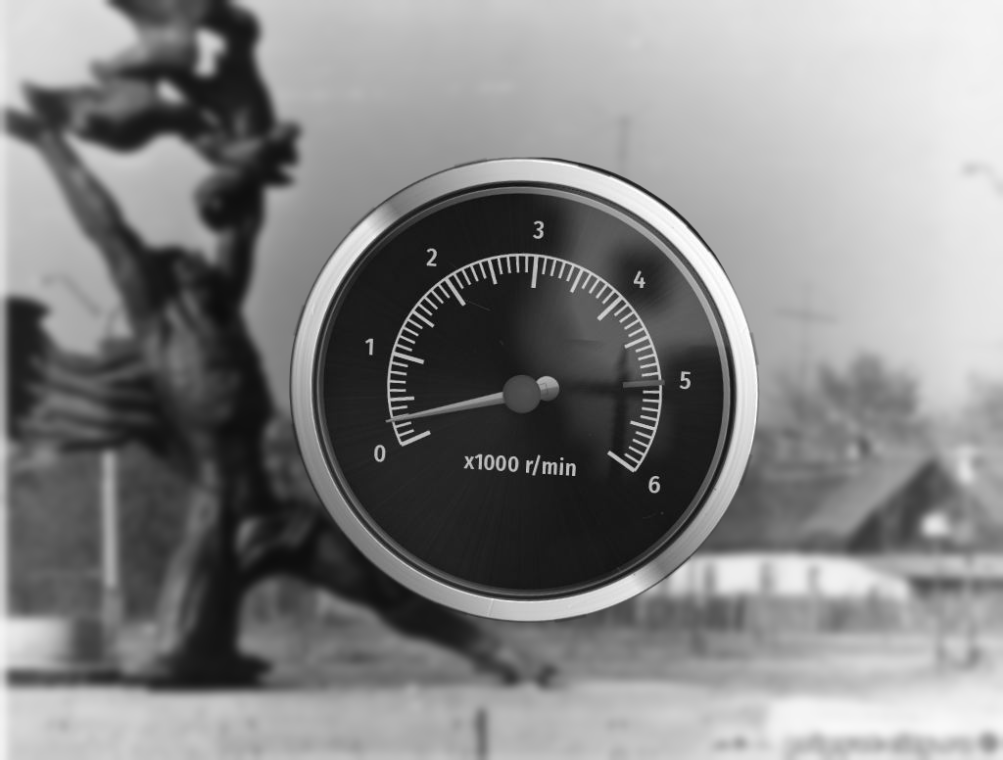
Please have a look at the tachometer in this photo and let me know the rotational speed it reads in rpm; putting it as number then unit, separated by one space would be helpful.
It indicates 300 rpm
